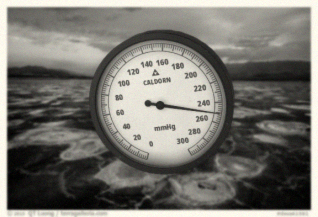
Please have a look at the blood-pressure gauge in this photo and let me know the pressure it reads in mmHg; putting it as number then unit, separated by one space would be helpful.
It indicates 250 mmHg
